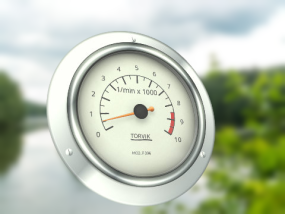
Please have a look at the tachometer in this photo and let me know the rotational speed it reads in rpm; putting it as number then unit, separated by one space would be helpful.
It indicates 500 rpm
